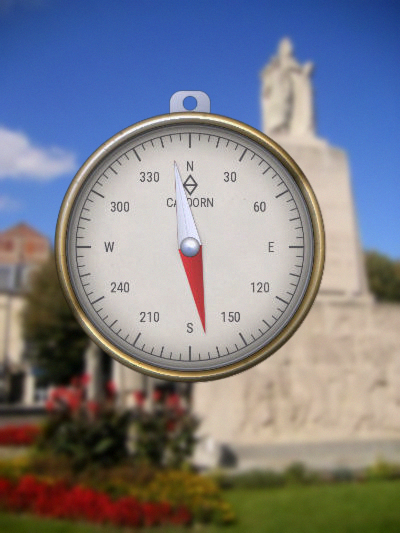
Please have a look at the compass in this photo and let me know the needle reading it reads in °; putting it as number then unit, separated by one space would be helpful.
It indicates 170 °
